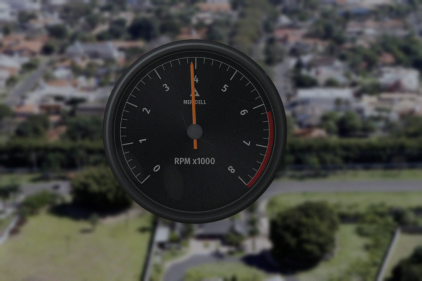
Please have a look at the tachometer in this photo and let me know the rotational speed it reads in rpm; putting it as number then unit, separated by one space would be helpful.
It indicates 3900 rpm
